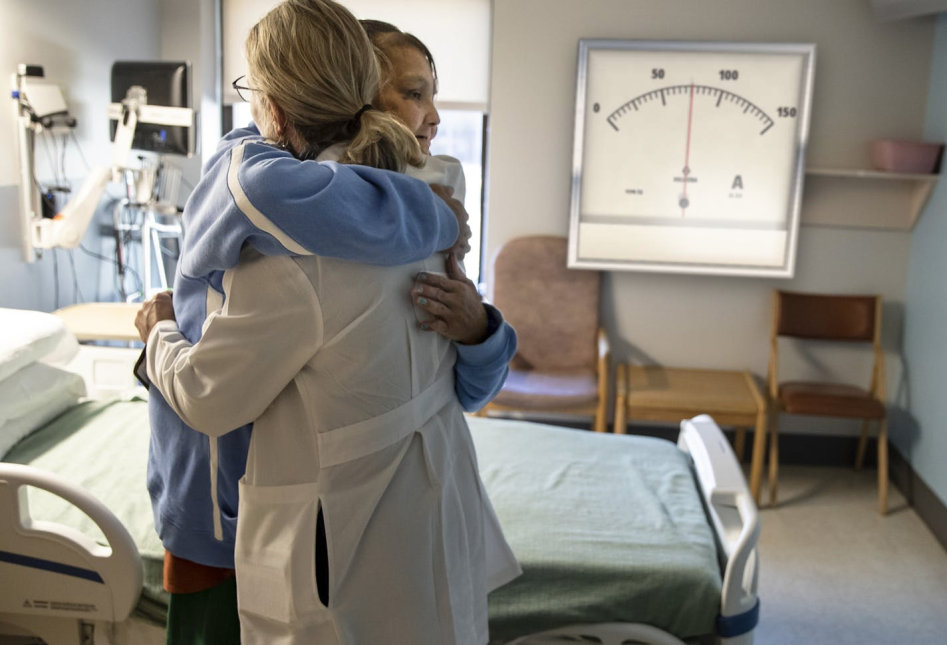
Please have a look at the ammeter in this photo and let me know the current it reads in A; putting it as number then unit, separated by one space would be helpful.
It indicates 75 A
